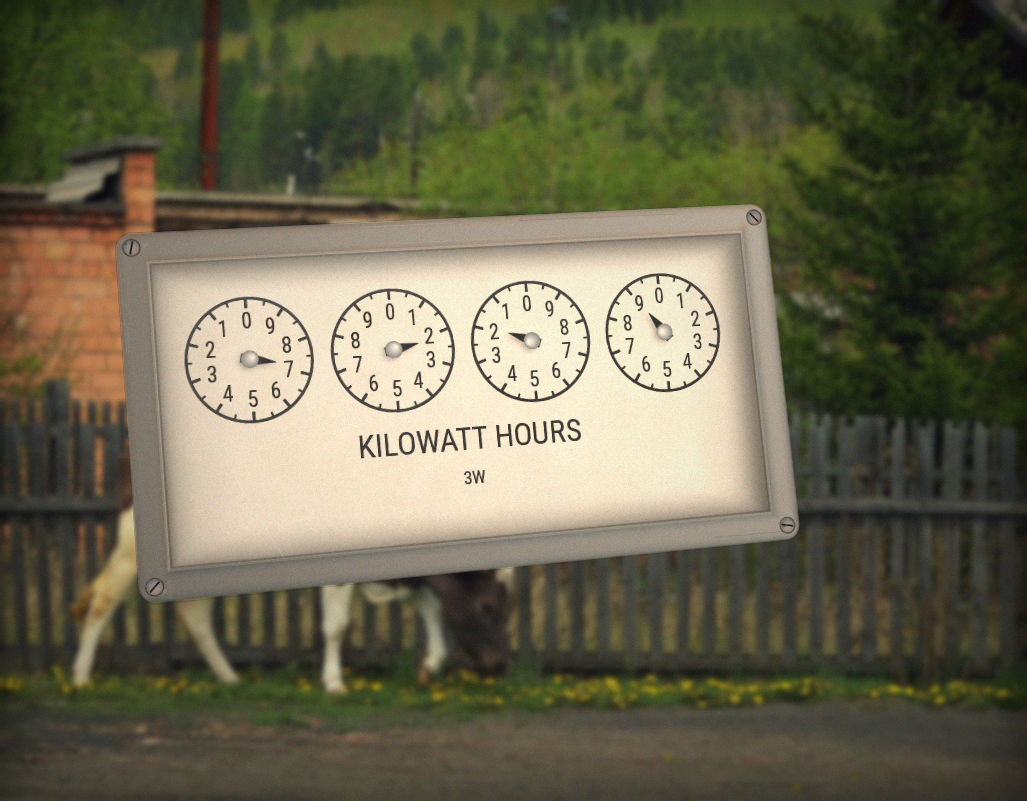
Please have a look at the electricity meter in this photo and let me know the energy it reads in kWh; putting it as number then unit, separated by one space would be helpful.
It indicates 7219 kWh
